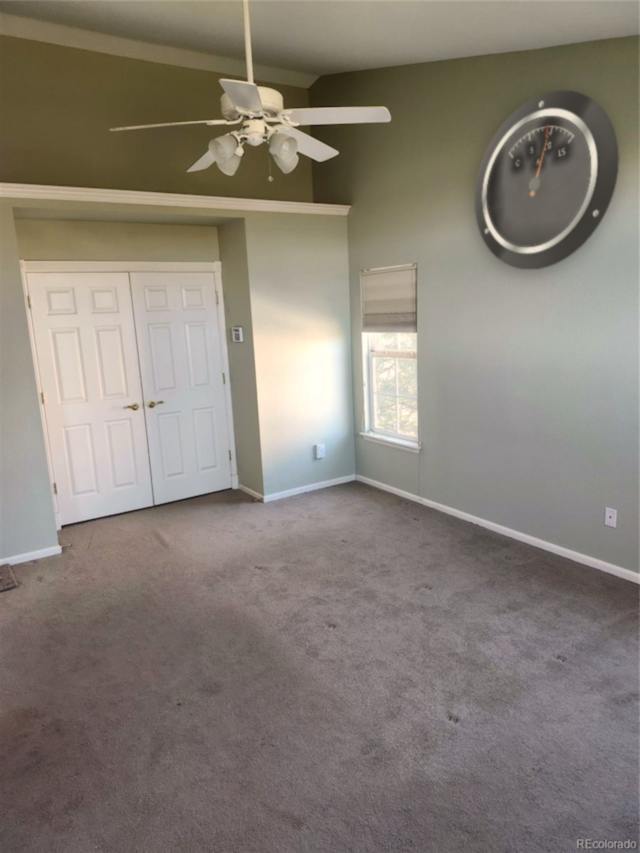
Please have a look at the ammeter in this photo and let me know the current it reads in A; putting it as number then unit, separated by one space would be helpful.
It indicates 10 A
